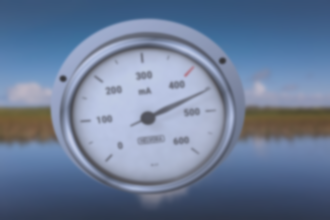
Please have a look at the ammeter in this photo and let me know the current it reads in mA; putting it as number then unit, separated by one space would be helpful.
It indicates 450 mA
